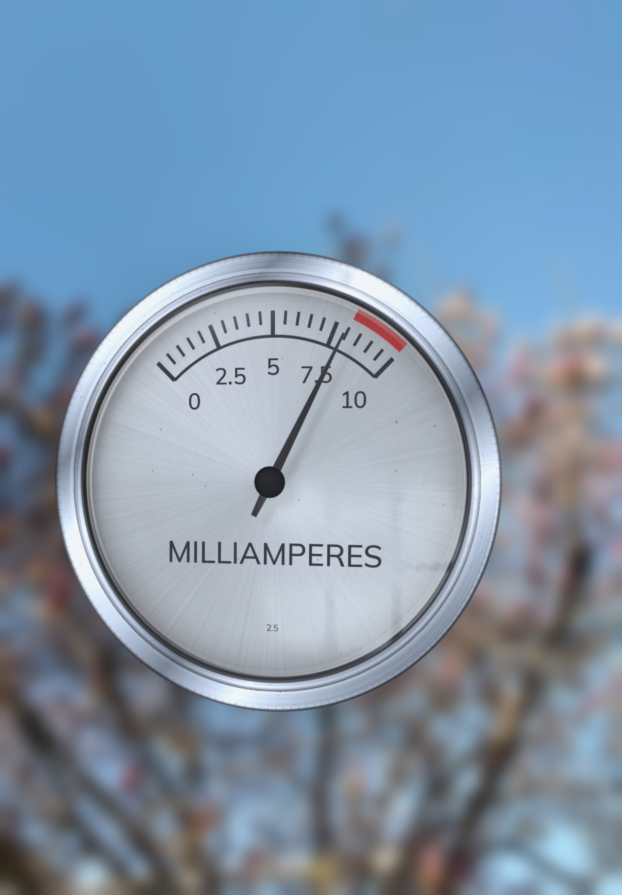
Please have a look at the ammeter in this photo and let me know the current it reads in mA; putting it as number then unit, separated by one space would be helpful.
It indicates 8 mA
